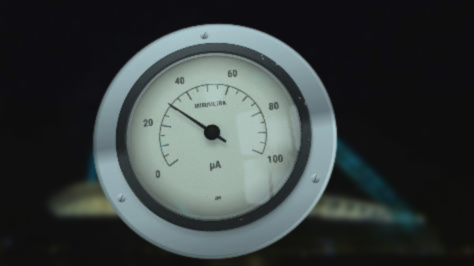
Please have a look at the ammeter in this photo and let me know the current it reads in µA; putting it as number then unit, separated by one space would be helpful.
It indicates 30 µA
